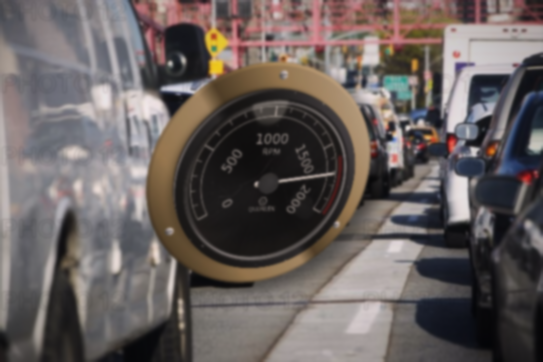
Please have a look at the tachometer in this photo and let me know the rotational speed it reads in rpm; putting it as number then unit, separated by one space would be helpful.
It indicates 1700 rpm
